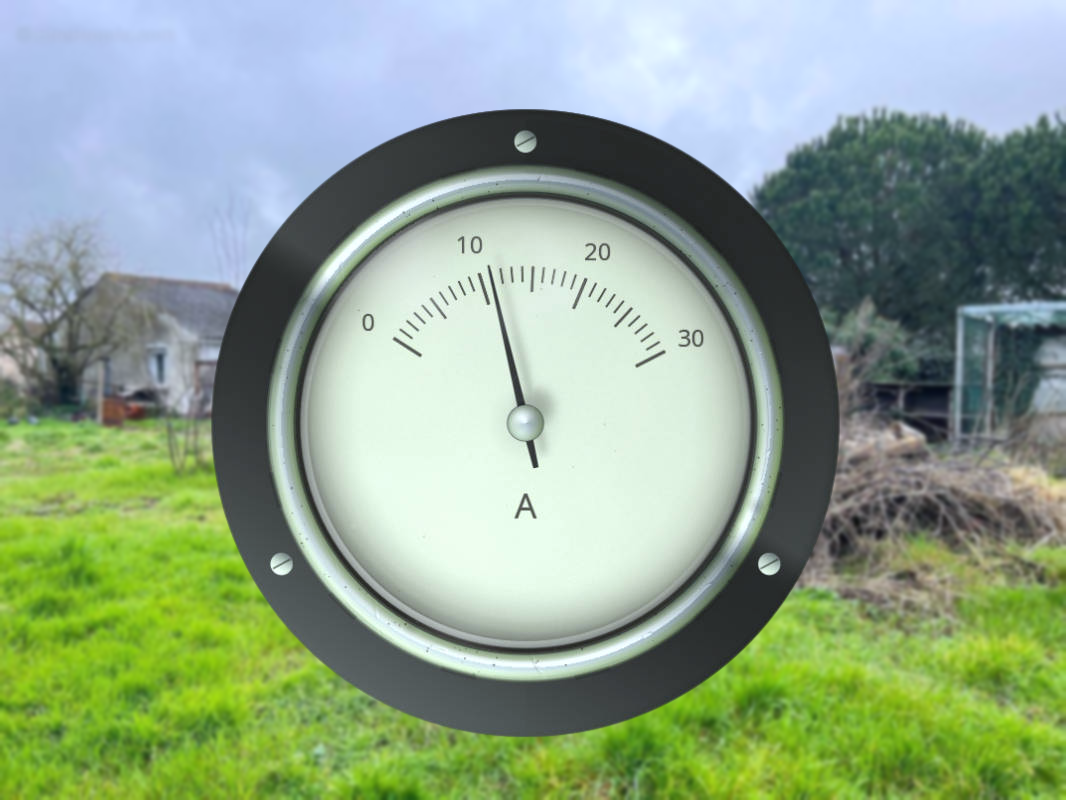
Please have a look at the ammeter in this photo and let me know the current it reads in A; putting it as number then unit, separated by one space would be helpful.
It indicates 11 A
